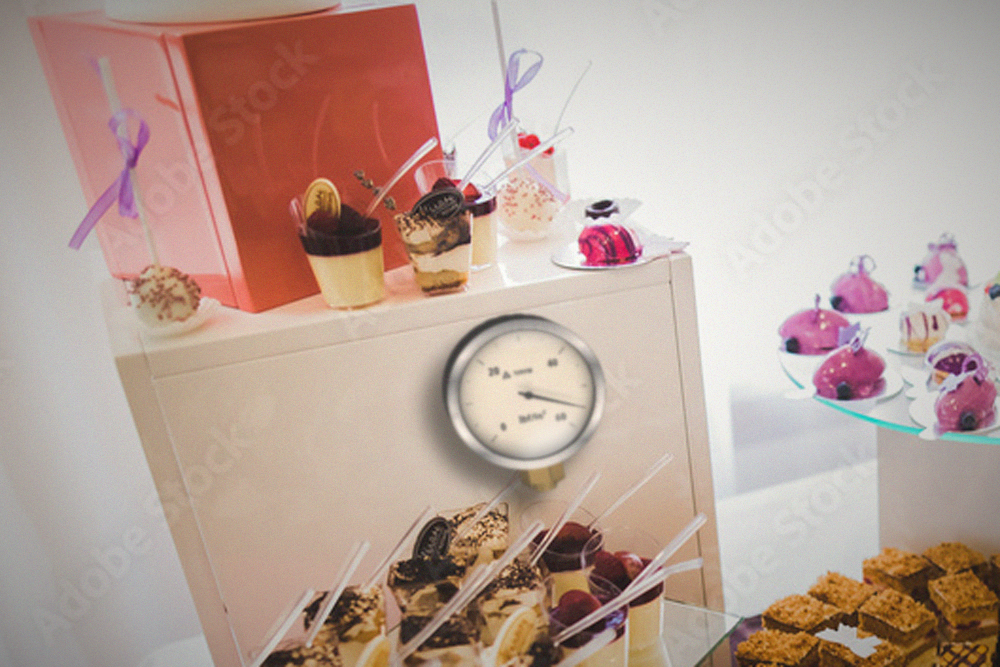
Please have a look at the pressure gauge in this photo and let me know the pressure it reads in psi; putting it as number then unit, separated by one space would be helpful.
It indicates 55 psi
